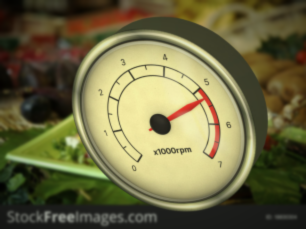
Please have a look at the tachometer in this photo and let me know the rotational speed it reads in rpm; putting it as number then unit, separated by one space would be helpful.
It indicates 5250 rpm
